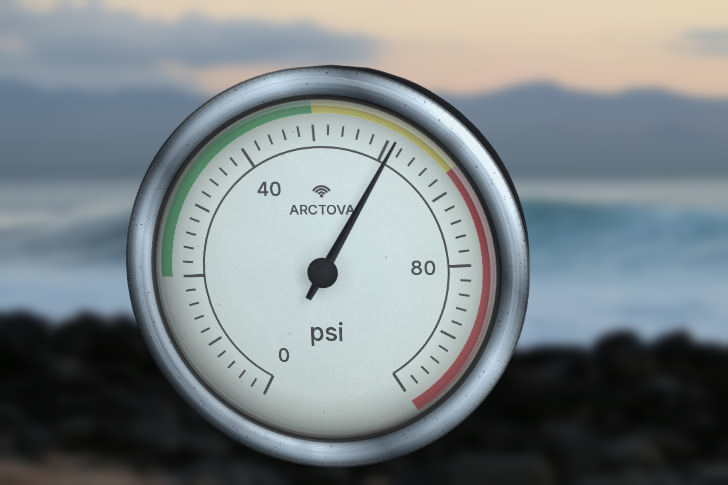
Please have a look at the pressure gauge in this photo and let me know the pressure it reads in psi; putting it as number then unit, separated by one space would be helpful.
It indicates 61 psi
